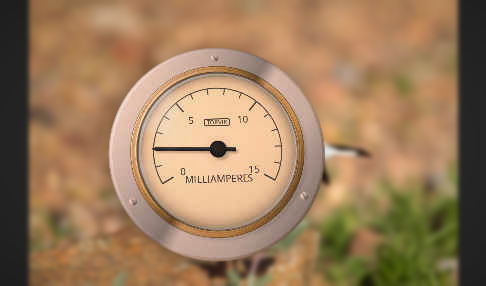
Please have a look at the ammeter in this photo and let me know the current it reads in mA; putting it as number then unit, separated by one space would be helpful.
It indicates 2 mA
